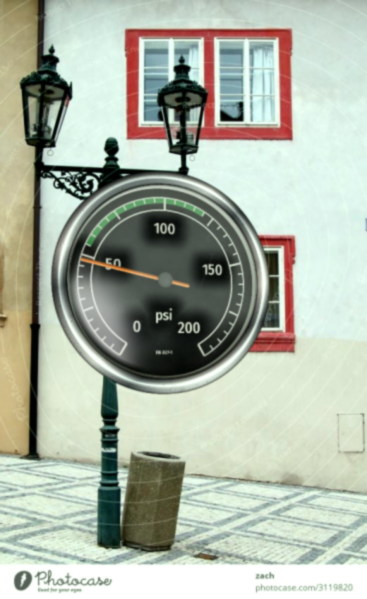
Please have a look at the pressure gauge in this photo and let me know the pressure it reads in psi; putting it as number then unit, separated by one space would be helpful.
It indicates 47.5 psi
